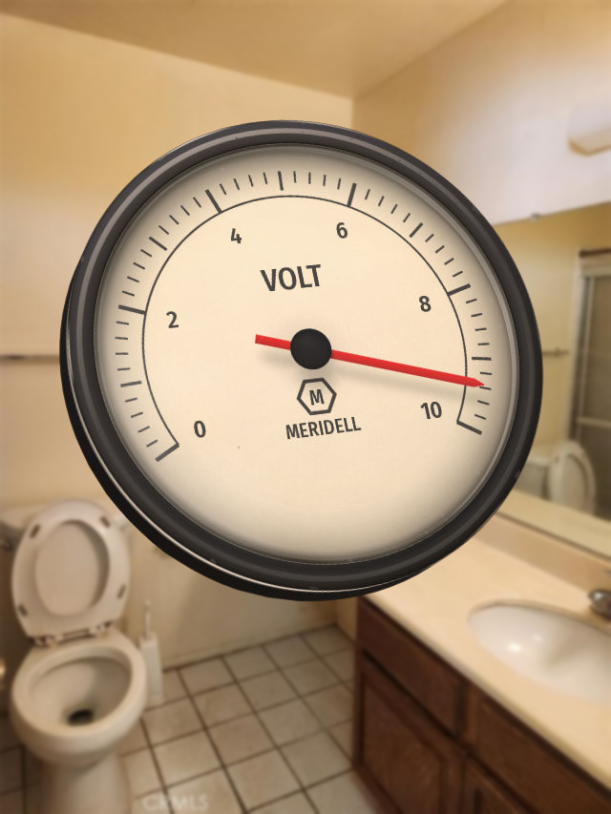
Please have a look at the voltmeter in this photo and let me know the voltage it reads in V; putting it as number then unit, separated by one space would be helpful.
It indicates 9.4 V
